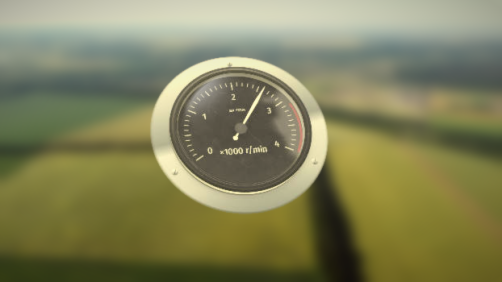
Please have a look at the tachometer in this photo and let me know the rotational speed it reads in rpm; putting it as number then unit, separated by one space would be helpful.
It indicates 2600 rpm
